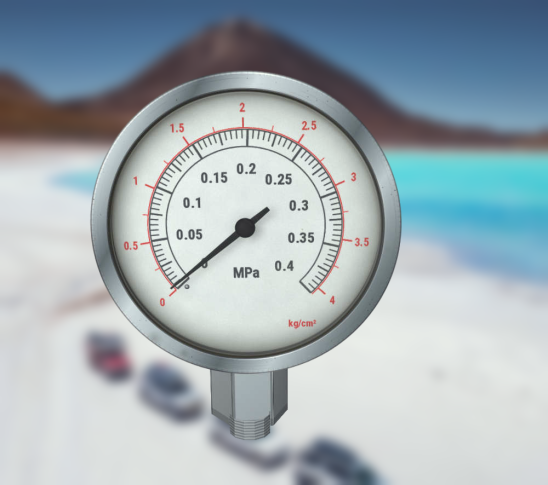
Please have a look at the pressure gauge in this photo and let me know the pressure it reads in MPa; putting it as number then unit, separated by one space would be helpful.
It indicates 0.005 MPa
